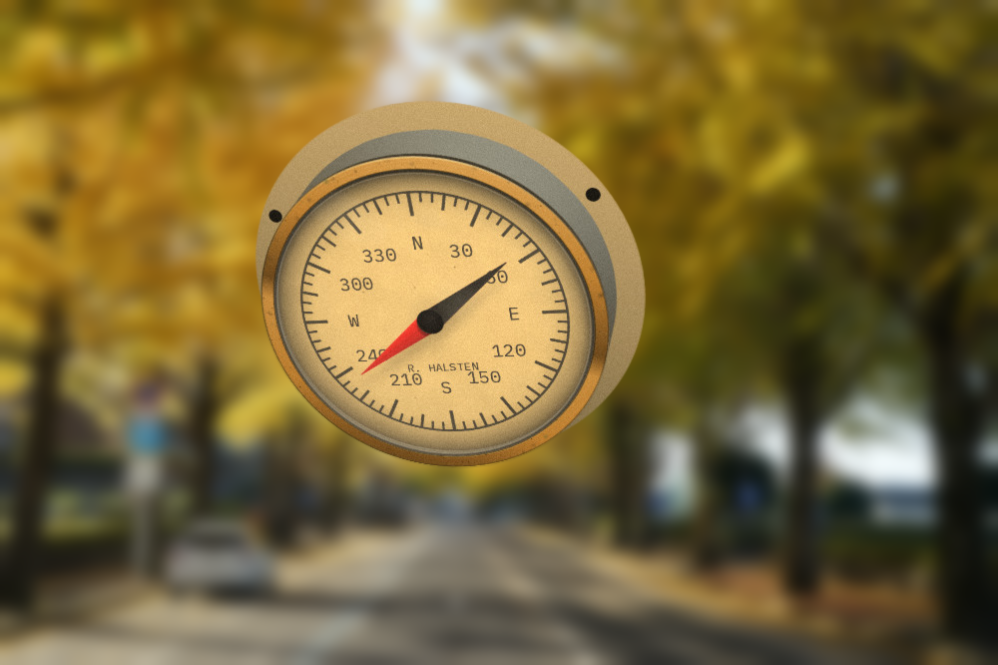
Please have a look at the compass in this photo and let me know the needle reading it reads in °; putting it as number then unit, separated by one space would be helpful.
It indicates 235 °
